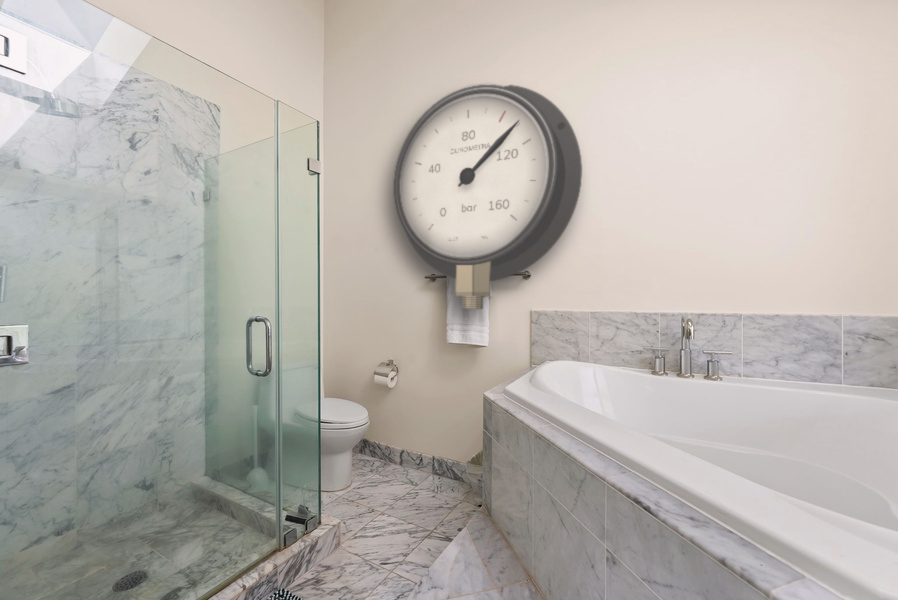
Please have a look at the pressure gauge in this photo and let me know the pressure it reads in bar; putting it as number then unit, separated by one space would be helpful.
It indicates 110 bar
